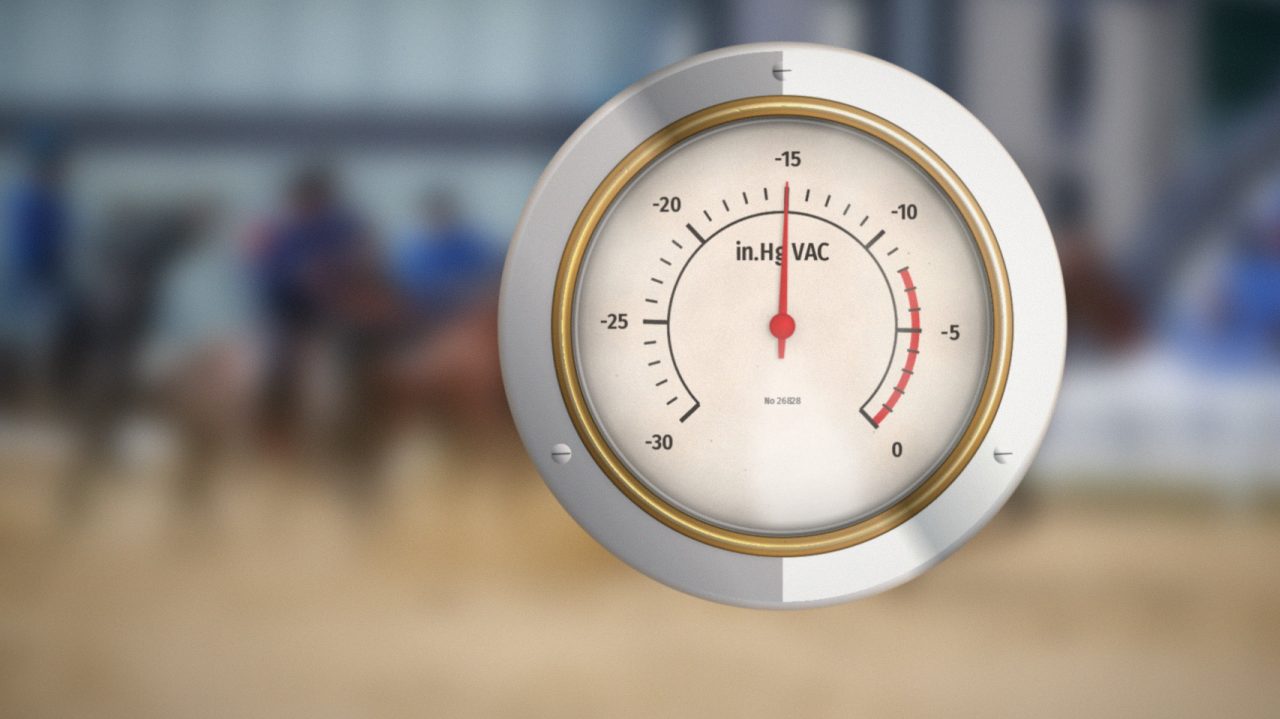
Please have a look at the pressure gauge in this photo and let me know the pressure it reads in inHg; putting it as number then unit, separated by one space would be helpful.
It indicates -15 inHg
